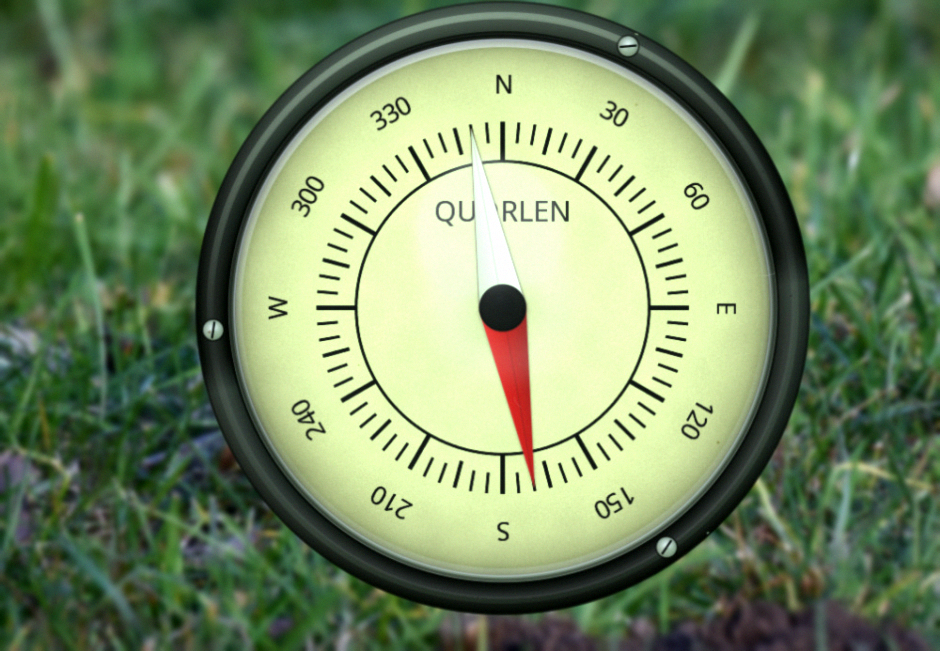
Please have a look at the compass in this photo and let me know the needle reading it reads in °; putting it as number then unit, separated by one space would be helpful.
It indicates 170 °
